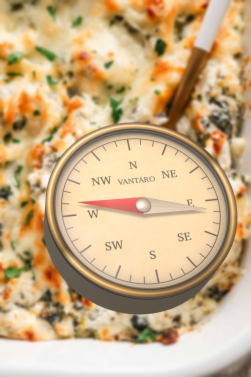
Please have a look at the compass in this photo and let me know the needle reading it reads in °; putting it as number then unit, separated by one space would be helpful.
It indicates 280 °
